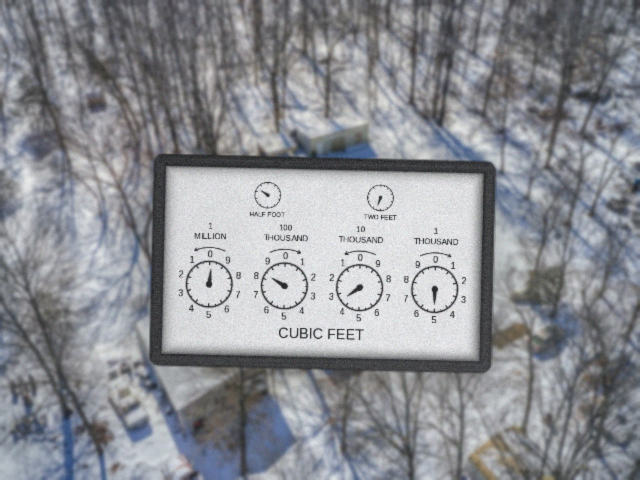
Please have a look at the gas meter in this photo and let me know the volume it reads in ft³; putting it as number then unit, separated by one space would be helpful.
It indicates 983500 ft³
